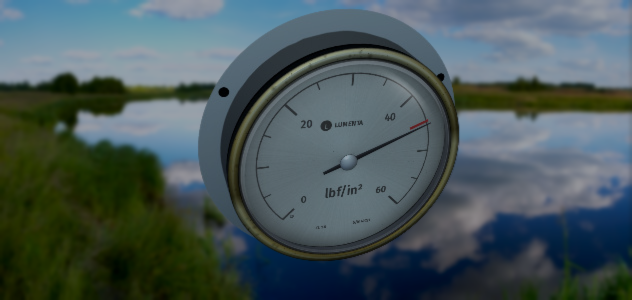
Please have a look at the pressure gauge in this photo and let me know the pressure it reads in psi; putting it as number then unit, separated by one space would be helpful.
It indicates 45 psi
